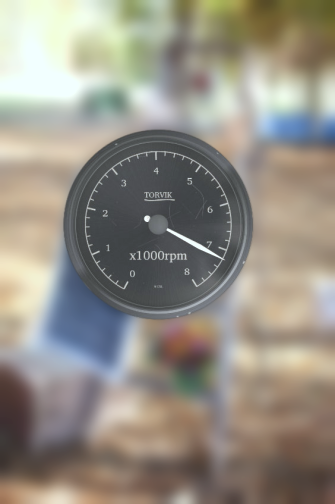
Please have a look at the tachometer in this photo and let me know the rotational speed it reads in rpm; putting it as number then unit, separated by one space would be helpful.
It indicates 7200 rpm
